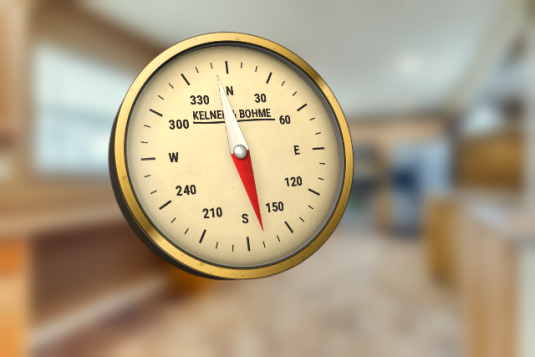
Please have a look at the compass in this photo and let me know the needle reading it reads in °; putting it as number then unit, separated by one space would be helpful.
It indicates 170 °
